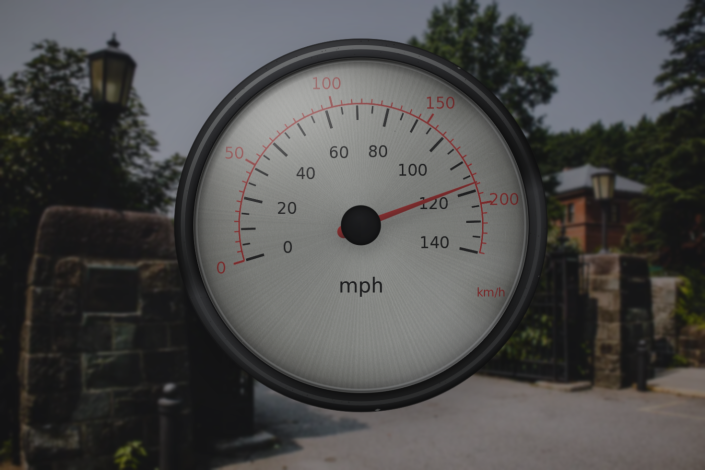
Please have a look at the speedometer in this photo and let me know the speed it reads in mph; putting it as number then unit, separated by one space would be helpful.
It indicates 117.5 mph
